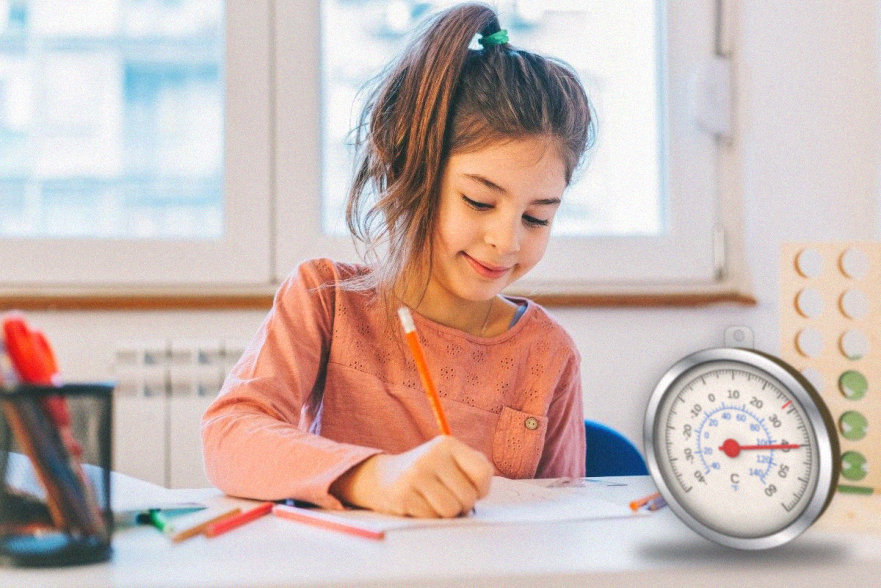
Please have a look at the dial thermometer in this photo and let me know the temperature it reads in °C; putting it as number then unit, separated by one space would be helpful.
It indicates 40 °C
